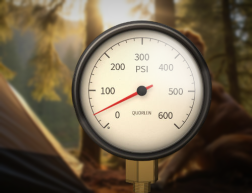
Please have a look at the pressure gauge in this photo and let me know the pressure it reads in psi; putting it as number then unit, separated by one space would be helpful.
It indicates 40 psi
